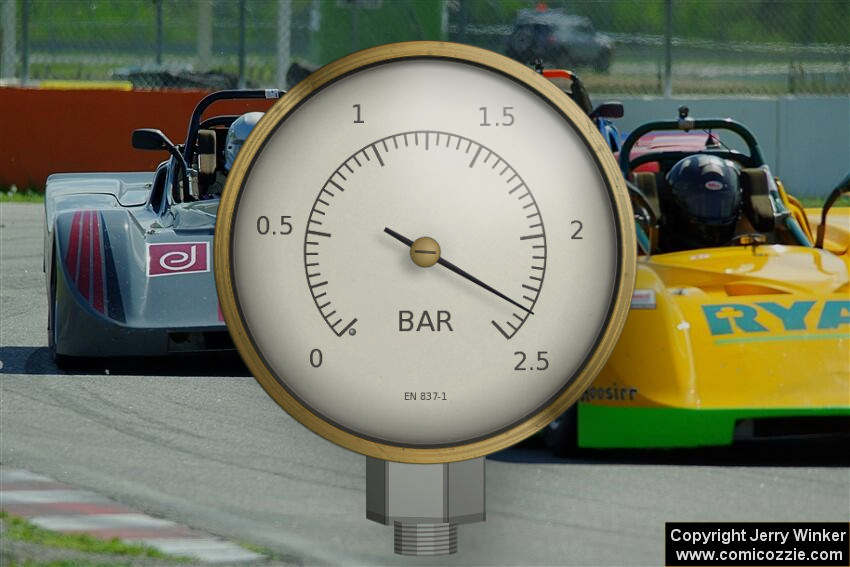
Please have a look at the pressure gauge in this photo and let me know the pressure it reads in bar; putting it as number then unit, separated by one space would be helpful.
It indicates 2.35 bar
